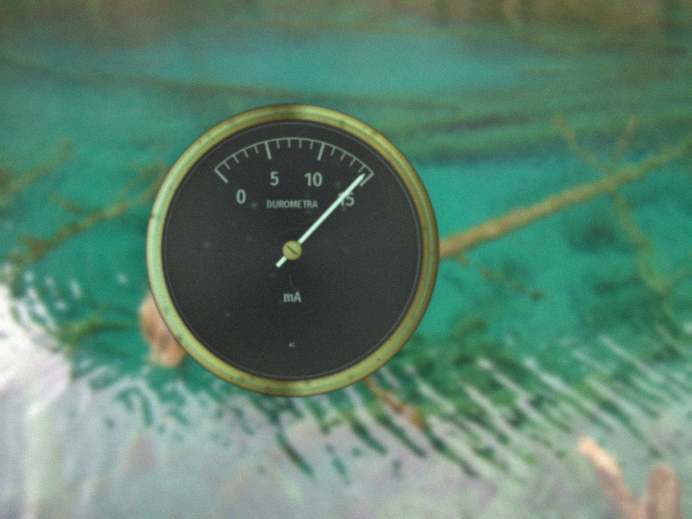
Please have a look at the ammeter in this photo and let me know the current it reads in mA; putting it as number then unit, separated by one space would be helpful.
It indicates 14.5 mA
